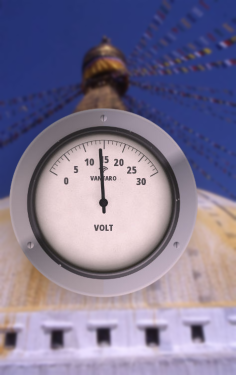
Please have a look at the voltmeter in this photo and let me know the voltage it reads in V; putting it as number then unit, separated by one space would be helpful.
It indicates 14 V
